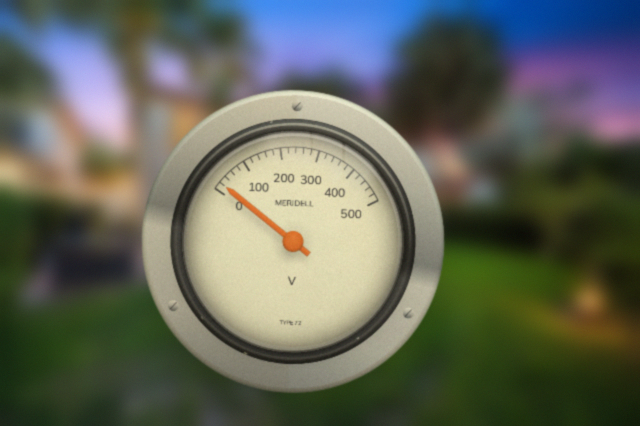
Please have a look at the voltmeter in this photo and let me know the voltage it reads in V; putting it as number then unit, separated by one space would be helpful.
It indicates 20 V
